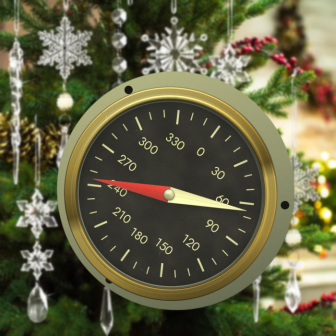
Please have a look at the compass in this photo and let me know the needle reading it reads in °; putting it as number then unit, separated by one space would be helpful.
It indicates 245 °
